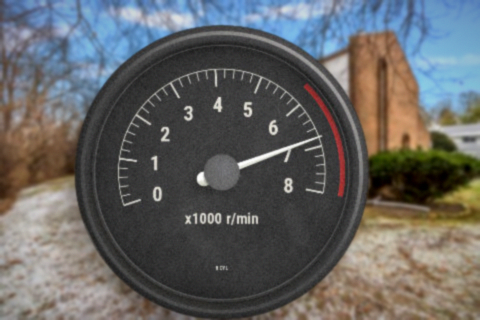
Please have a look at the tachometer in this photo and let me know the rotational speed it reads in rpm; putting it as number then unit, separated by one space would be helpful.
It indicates 6800 rpm
